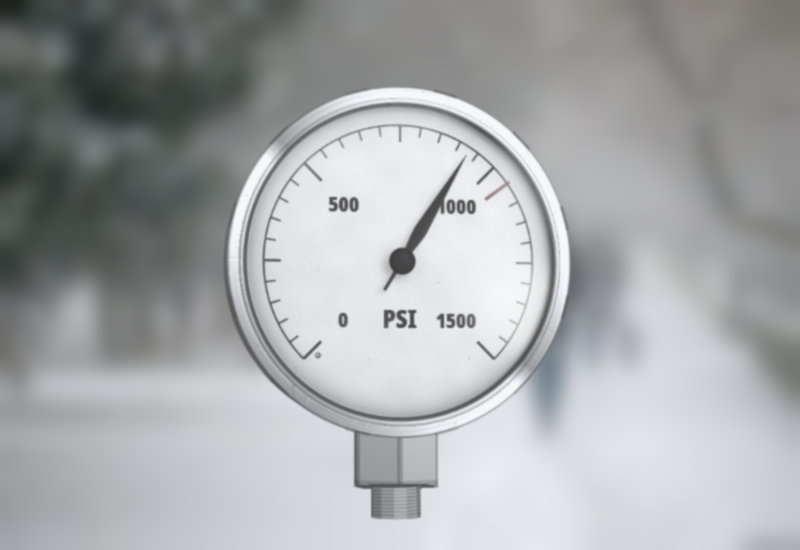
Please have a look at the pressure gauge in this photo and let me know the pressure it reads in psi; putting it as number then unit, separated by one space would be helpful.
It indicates 925 psi
